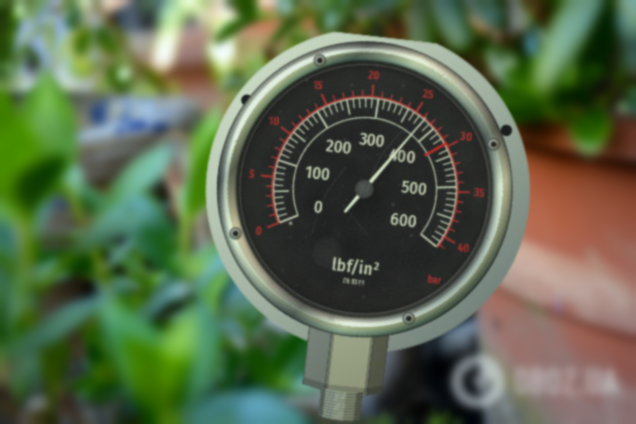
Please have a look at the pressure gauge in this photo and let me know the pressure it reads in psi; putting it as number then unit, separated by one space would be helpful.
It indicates 380 psi
